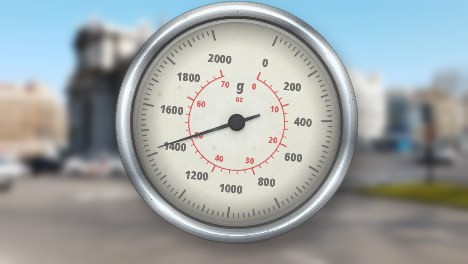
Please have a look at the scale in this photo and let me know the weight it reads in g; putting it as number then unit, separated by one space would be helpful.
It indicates 1420 g
